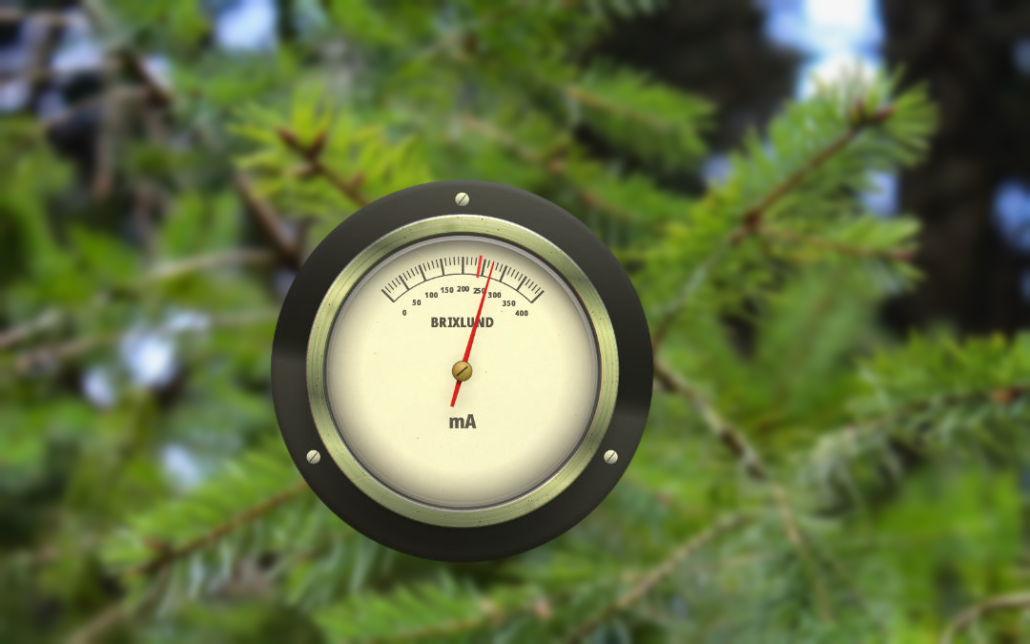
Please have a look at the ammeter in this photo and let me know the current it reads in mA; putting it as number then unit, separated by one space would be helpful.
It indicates 270 mA
